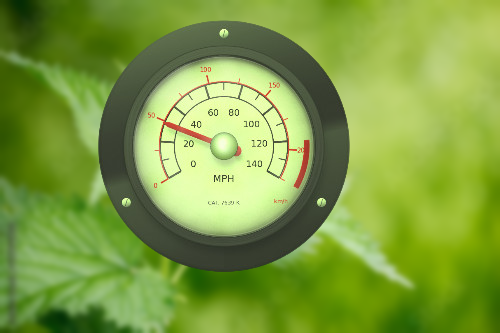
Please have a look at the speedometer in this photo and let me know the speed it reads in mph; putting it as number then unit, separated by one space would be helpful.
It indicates 30 mph
